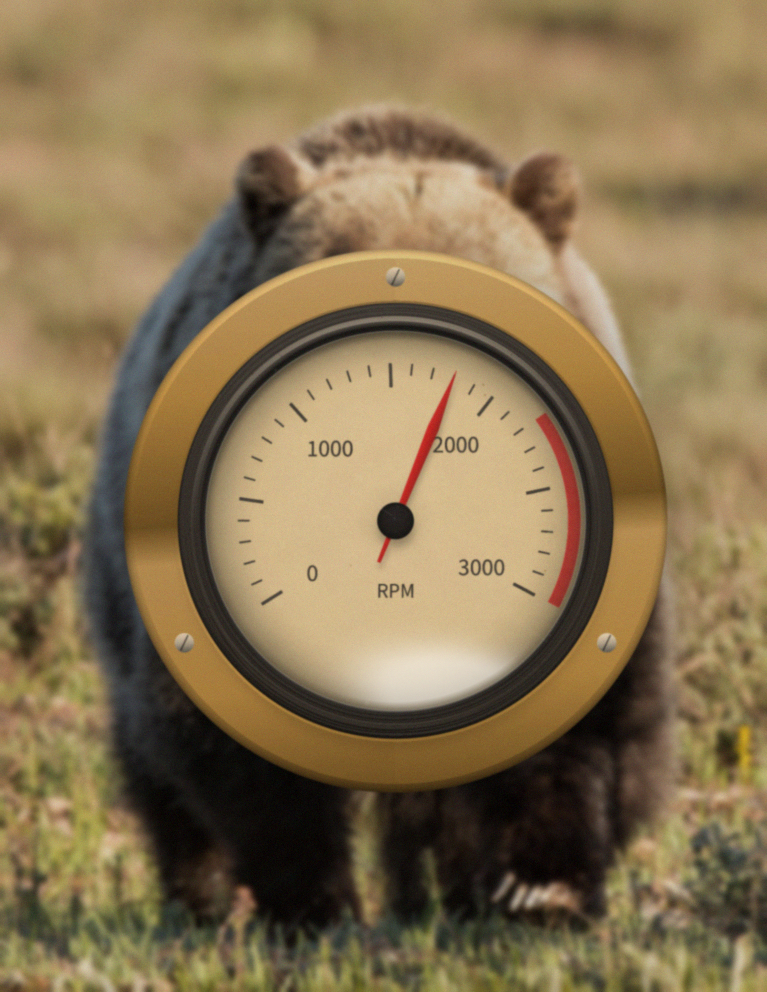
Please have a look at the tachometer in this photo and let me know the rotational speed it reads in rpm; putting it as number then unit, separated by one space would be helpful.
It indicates 1800 rpm
